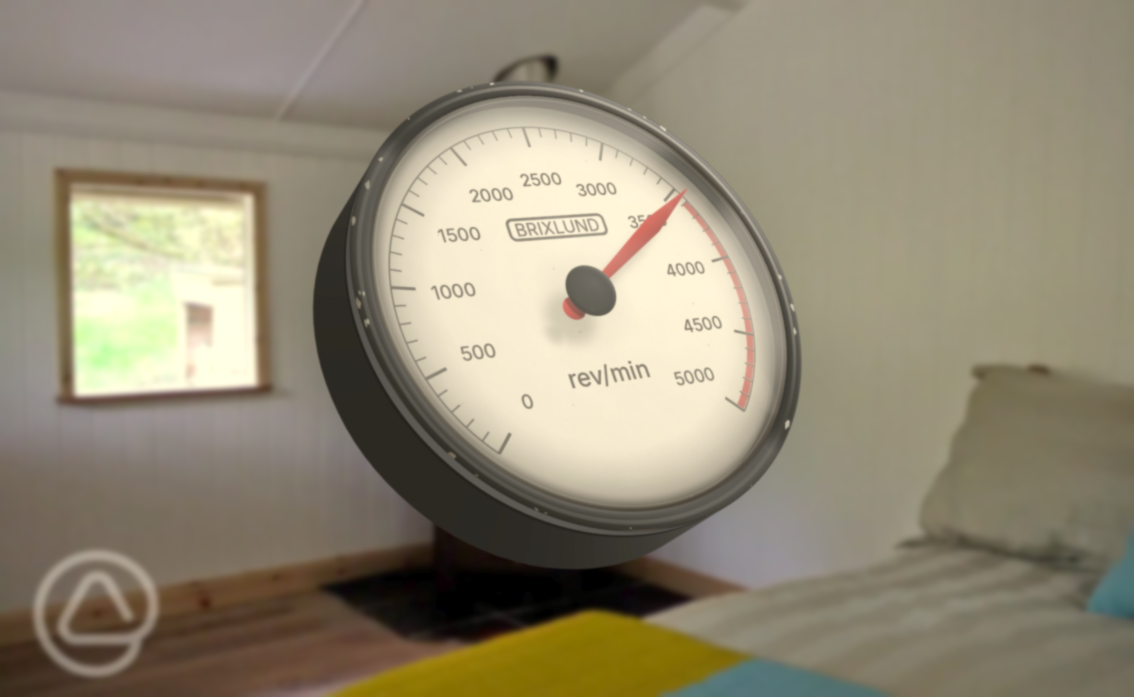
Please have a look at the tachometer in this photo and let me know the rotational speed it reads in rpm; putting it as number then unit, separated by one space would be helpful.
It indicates 3550 rpm
